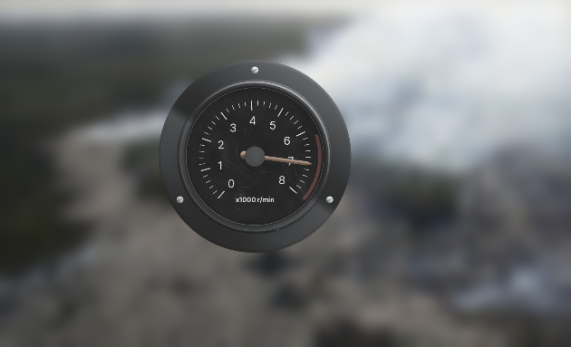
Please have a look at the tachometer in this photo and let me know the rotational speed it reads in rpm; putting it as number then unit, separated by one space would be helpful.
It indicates 7000 rpm
